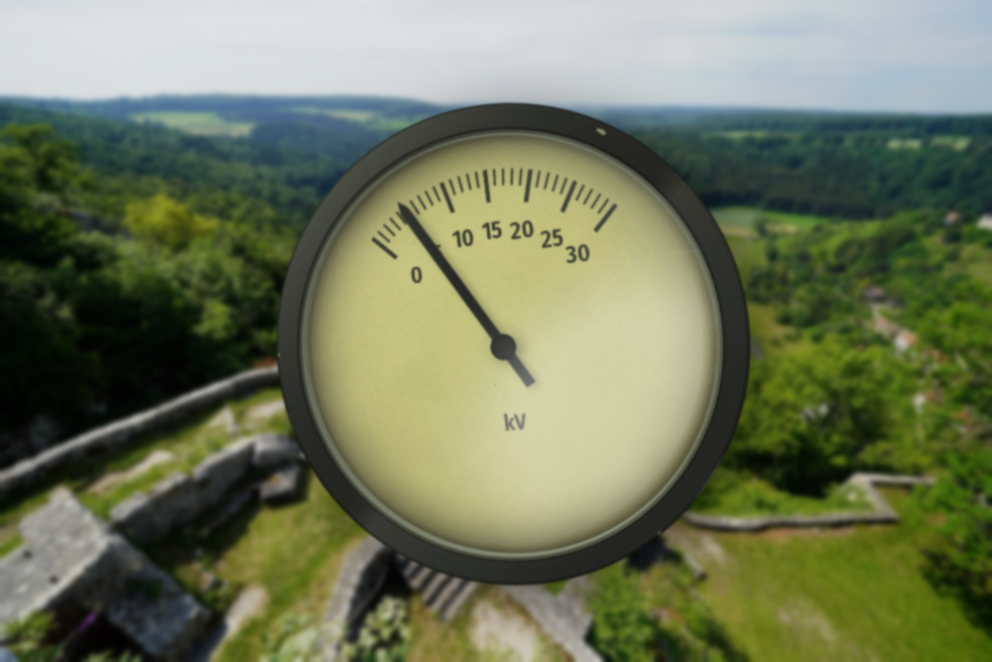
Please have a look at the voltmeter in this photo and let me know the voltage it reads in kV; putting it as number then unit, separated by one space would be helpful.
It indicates 5 kV
